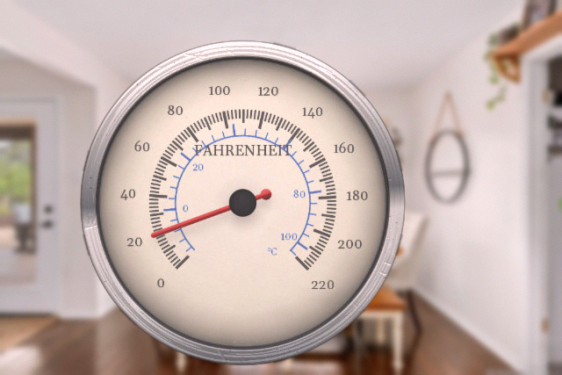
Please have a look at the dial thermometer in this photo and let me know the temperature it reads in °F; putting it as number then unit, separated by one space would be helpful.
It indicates 20 °F
